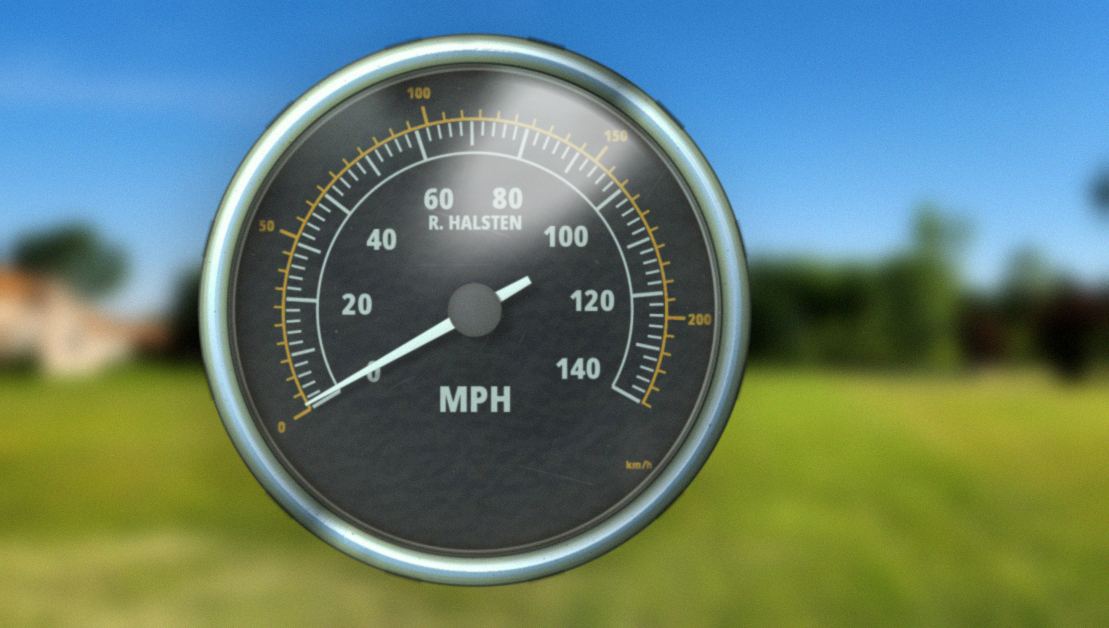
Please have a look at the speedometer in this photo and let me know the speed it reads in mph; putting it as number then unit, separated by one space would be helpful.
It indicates 1 mph
